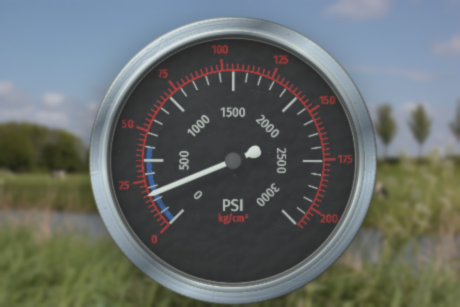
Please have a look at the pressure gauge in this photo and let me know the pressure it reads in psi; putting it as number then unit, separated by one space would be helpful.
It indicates 250 psi
